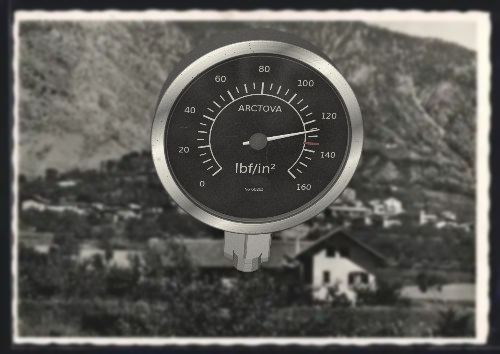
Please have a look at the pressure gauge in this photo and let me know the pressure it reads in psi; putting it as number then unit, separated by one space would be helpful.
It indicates 125 psi
